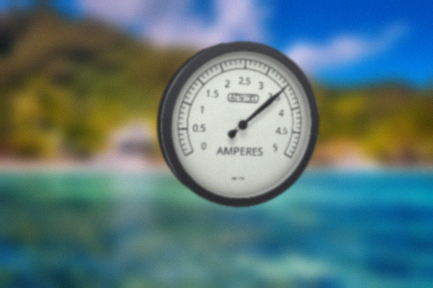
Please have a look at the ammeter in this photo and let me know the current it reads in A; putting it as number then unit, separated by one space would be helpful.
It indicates 3.5 A
